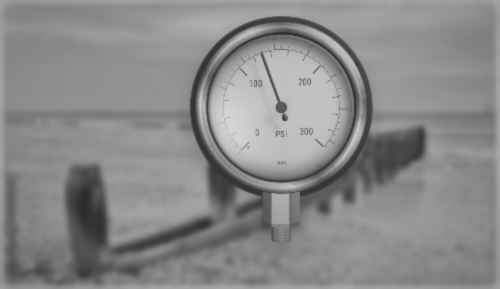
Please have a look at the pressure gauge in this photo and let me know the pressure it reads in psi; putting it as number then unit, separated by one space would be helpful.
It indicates 130 psi
